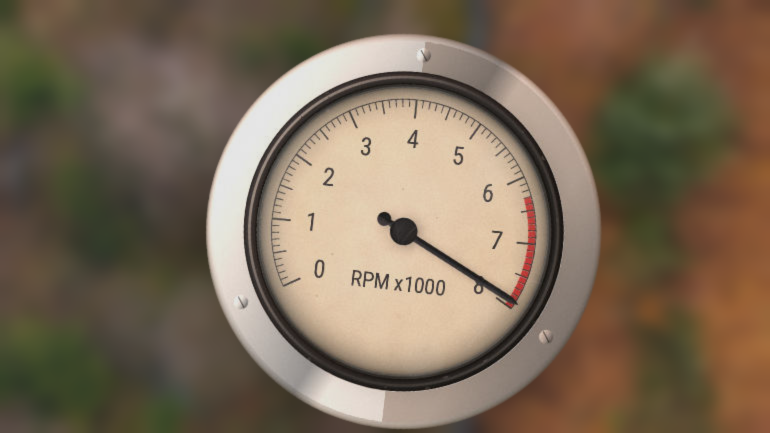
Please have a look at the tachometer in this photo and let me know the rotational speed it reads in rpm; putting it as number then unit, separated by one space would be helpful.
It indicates 7900 rpm
